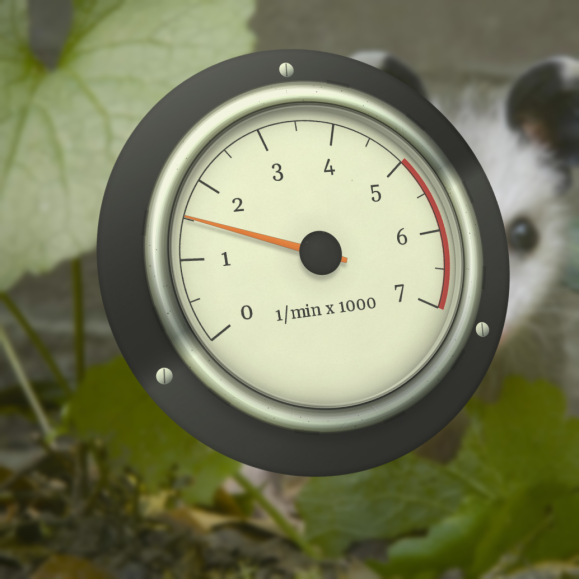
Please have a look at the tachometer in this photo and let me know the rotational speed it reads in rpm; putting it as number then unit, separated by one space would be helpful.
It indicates 1500 rpm
